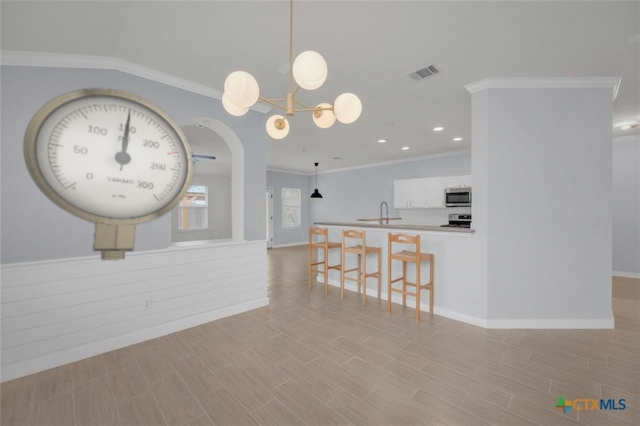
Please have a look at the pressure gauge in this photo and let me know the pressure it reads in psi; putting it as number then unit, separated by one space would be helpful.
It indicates 150 psi
